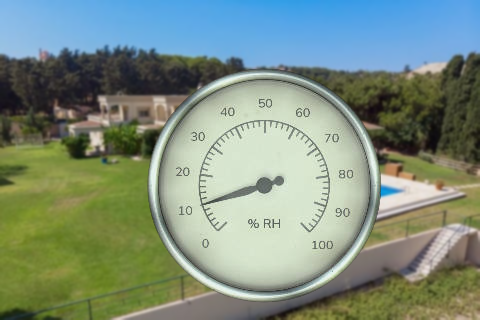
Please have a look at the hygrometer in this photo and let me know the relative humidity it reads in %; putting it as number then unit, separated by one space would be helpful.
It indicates 10 %
